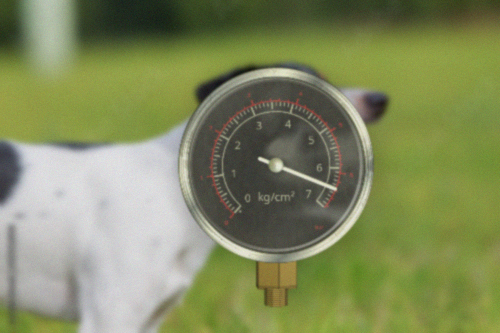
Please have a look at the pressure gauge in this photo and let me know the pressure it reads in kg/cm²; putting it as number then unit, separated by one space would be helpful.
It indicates 6.5 kg/cm²
